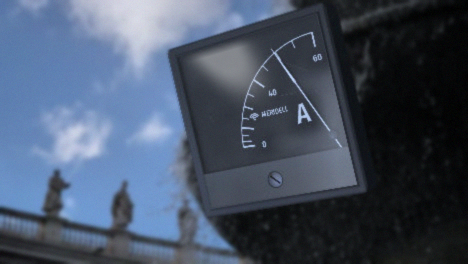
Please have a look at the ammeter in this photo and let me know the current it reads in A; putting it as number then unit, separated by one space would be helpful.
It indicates 50 A
